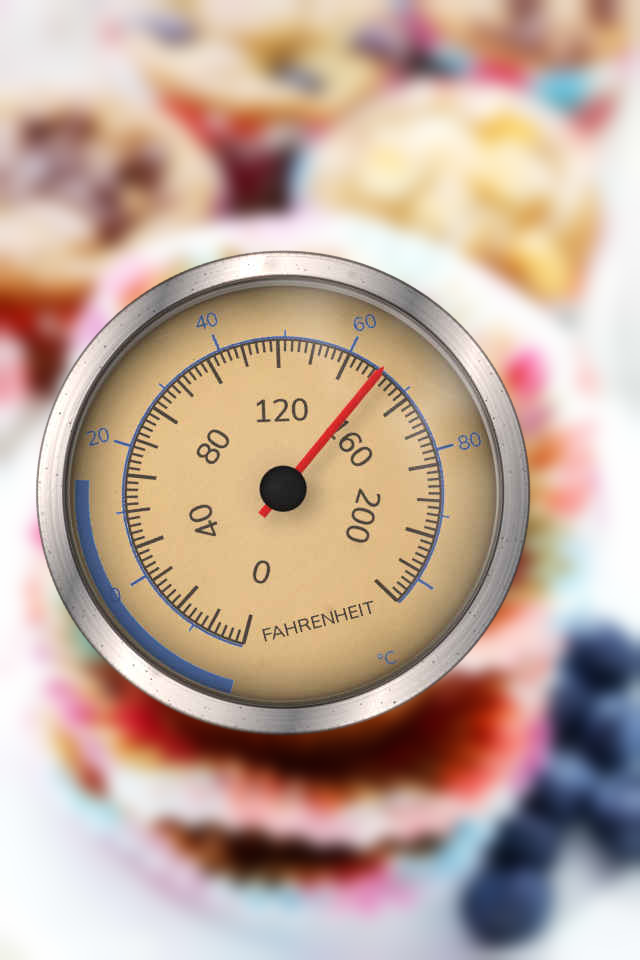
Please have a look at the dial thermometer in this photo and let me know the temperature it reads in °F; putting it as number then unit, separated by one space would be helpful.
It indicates 150 °F
